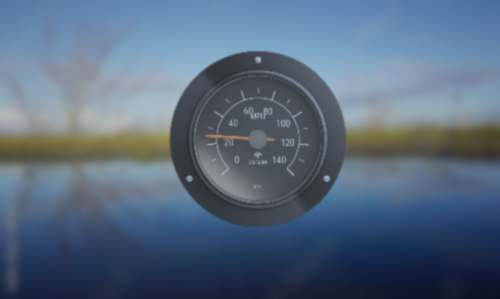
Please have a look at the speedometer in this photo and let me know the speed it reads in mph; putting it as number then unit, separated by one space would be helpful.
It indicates 25 mph
